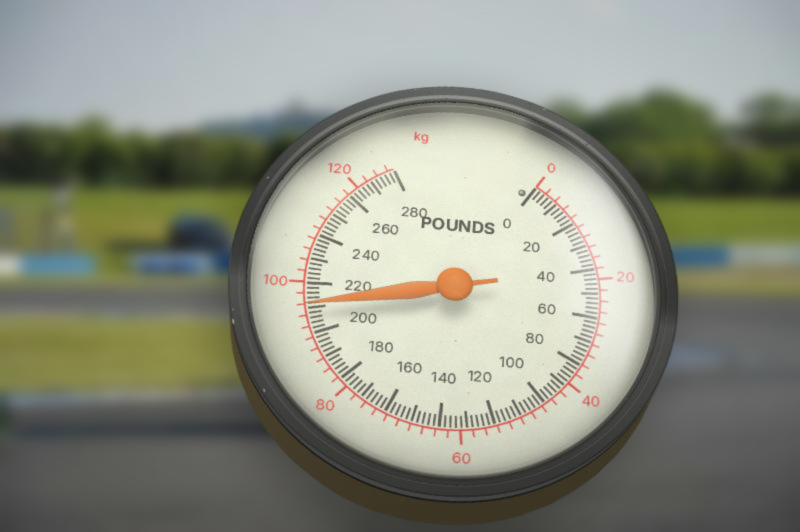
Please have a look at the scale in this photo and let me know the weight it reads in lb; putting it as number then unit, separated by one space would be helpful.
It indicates 210 lb
